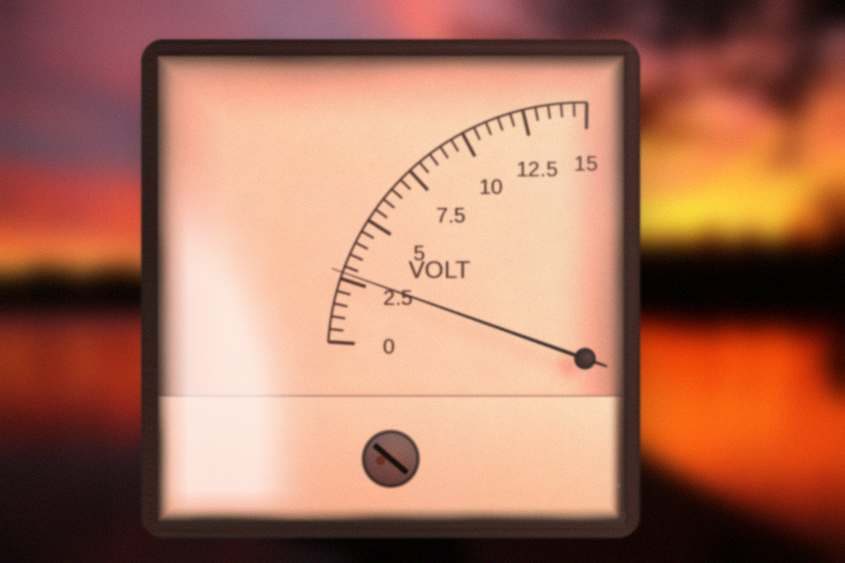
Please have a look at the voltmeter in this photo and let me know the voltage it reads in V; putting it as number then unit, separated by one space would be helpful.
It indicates 2.75 V
